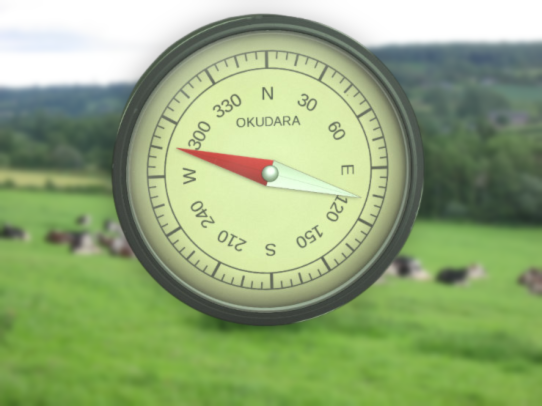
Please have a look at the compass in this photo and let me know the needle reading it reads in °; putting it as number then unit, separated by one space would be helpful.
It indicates 287.5 °
